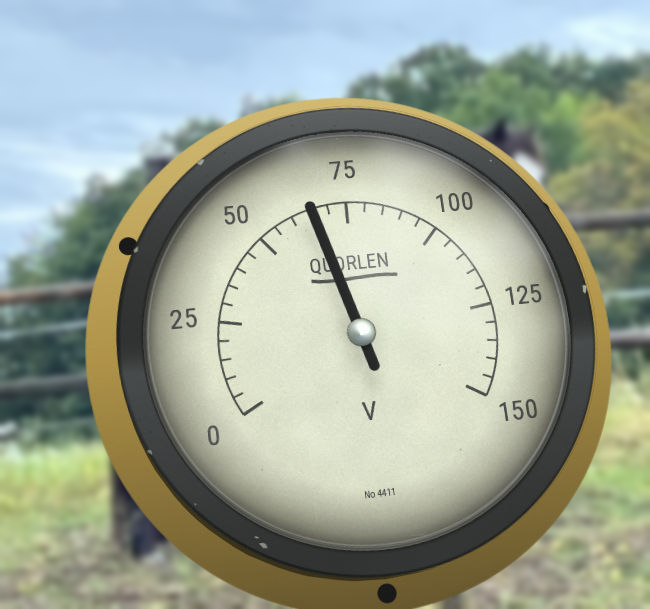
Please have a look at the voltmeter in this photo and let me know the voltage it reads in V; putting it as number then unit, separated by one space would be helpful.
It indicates 65 V
